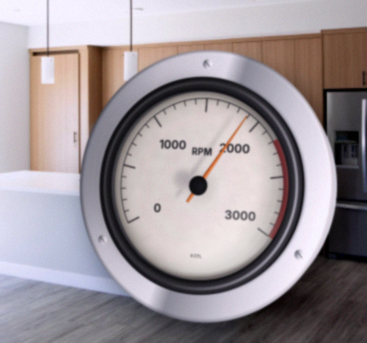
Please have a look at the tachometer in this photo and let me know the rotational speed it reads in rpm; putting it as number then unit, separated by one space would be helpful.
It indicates 1900 rpm
